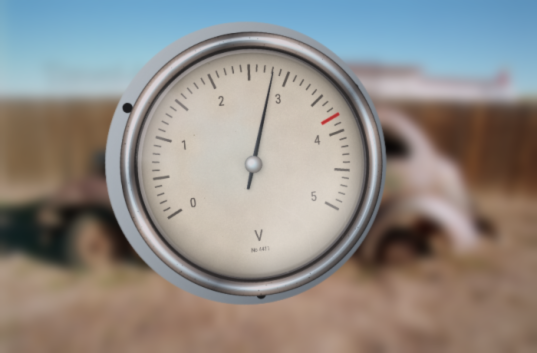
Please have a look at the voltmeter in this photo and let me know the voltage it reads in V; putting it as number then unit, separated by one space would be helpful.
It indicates 2.8 V
